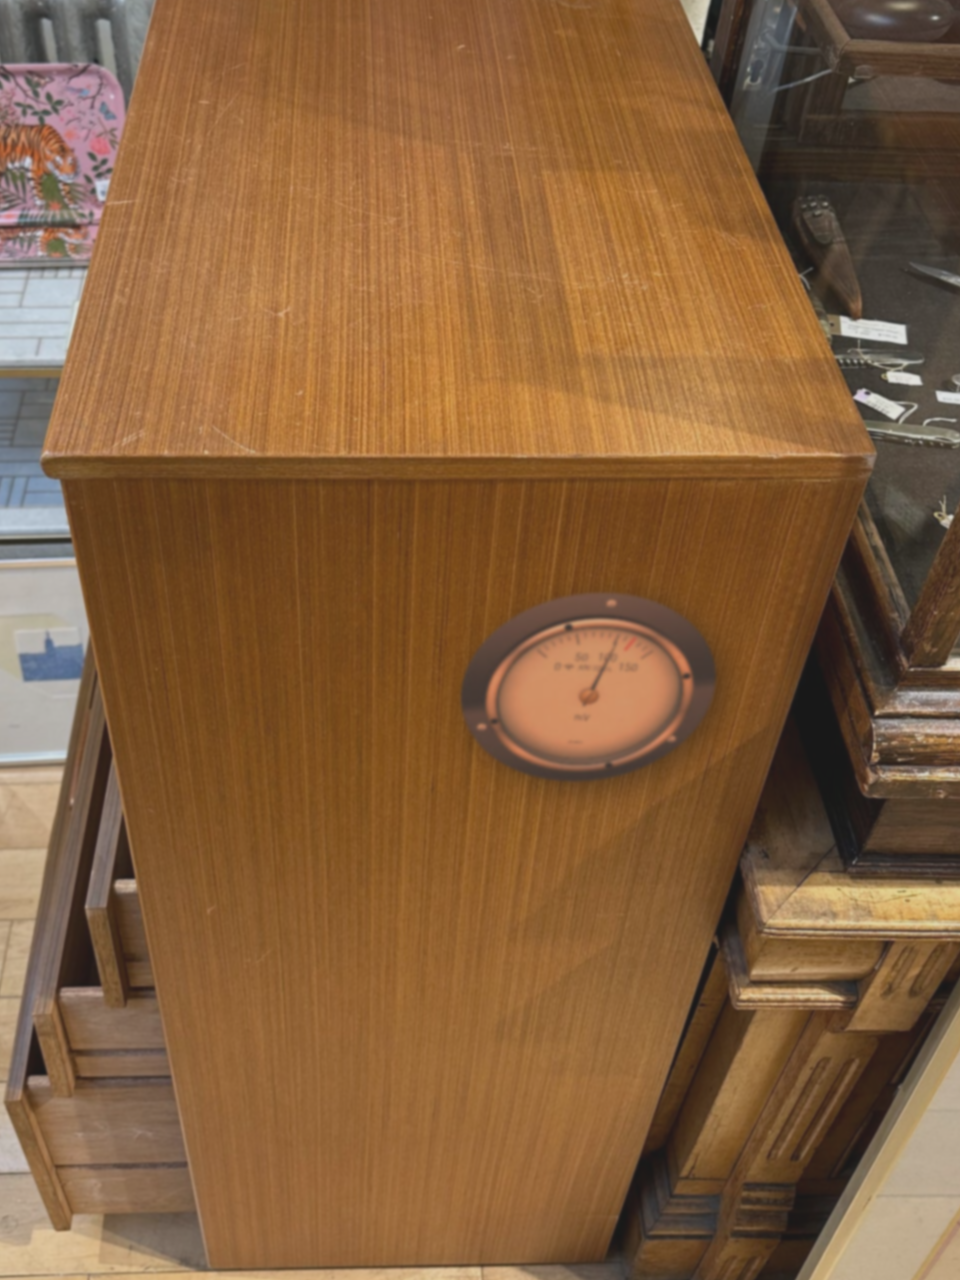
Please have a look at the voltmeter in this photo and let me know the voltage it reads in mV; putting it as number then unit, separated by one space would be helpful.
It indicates 100 mV
